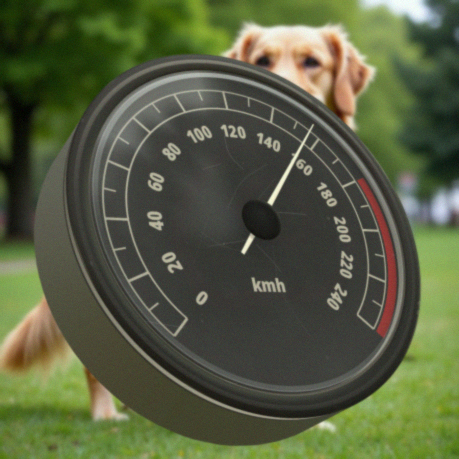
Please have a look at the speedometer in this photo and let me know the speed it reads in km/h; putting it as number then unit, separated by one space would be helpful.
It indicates 155 km/h
